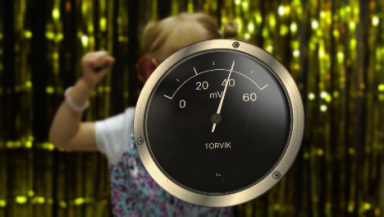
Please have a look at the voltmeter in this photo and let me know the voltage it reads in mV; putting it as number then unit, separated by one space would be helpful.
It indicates 40 mV
